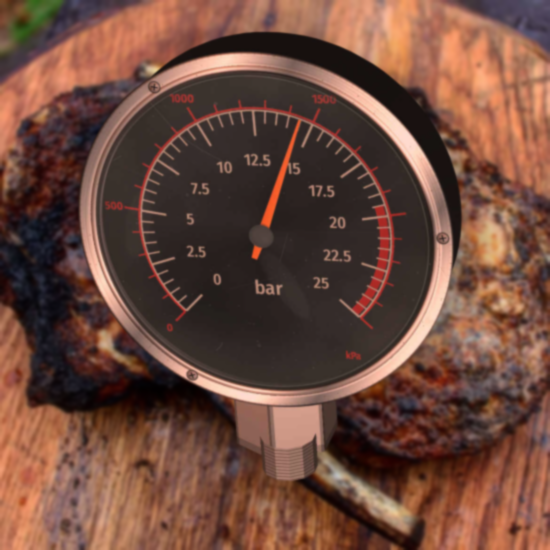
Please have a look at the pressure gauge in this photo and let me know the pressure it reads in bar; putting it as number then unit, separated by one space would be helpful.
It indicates 14.5 bar
